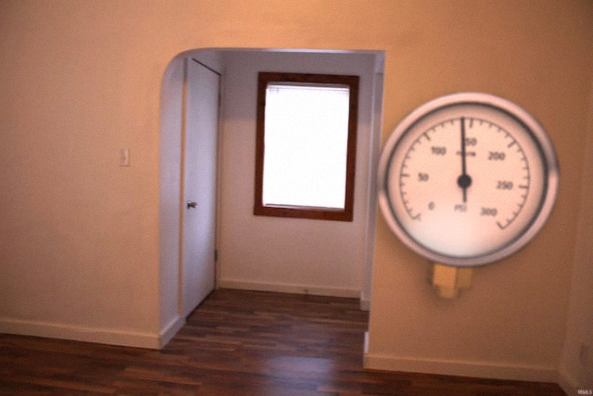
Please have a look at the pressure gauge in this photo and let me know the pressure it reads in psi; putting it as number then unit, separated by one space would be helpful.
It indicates 140 psi
